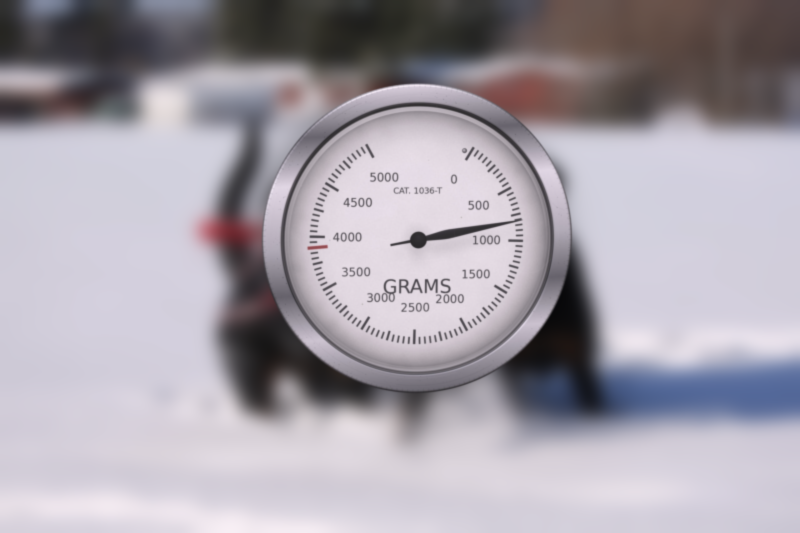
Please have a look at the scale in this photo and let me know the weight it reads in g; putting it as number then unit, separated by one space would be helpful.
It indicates 800 g
